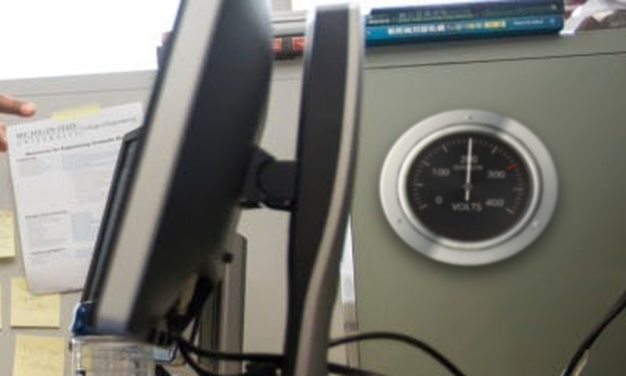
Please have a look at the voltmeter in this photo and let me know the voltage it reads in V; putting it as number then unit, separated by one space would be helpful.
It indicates 200 V
